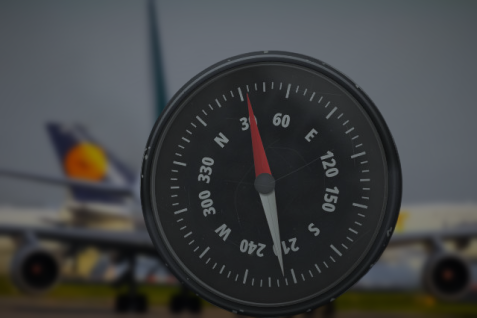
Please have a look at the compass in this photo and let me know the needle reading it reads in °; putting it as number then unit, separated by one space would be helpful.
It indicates 35 °
